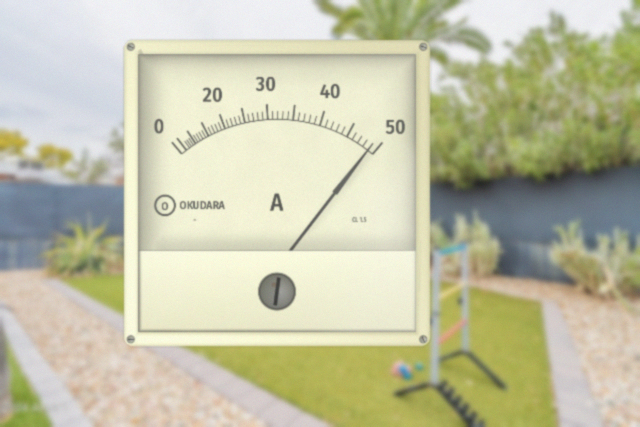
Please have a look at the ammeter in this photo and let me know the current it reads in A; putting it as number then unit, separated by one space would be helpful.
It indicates 49 A
